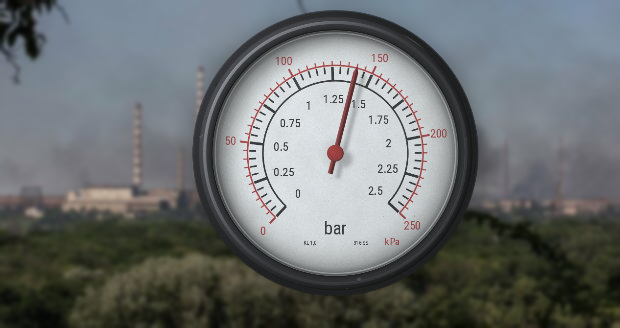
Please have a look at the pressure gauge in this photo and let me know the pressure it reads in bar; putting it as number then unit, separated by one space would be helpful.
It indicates 1.4 bar
